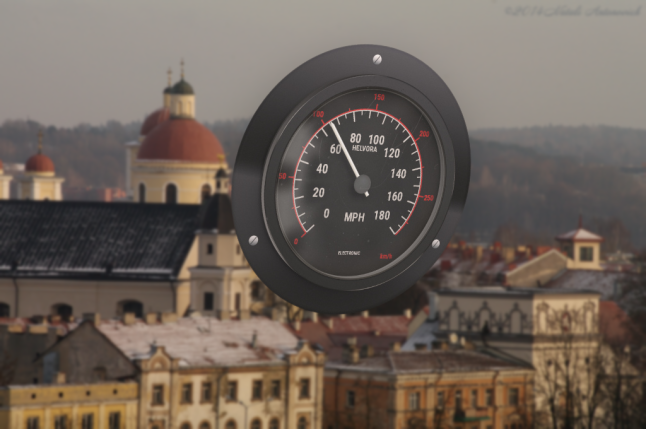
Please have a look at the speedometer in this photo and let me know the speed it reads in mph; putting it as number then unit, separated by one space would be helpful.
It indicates 65 mph
